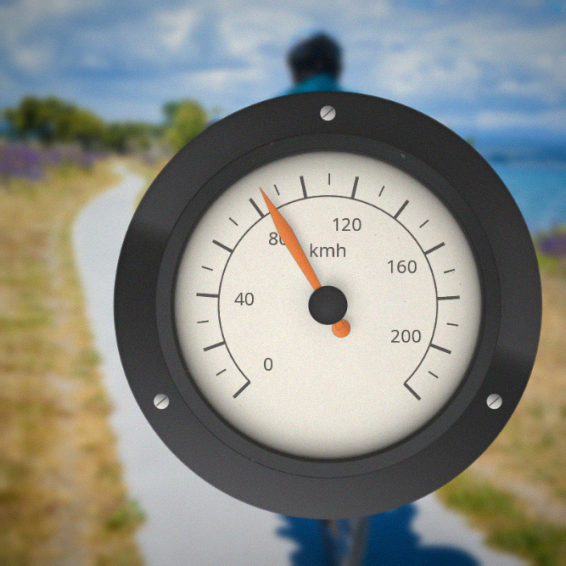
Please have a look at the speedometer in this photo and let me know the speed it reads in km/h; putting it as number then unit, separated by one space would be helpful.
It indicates 85 km/h
